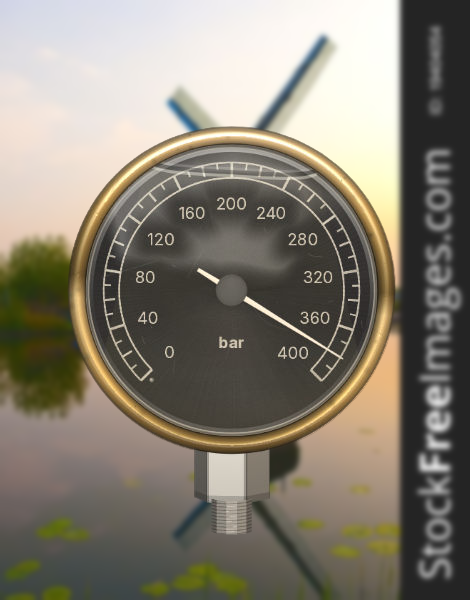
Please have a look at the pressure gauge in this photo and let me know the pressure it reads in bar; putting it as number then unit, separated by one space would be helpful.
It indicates 380 bar
